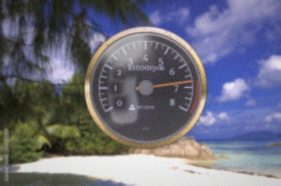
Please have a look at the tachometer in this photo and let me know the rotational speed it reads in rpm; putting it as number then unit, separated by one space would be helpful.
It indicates 6750 rpm
